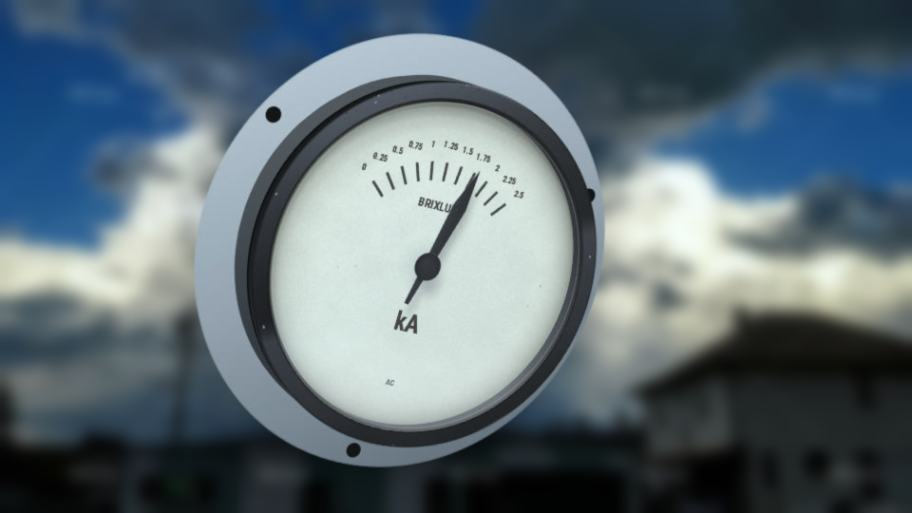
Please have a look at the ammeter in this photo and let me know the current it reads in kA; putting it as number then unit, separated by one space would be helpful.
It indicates 1.75 kA
